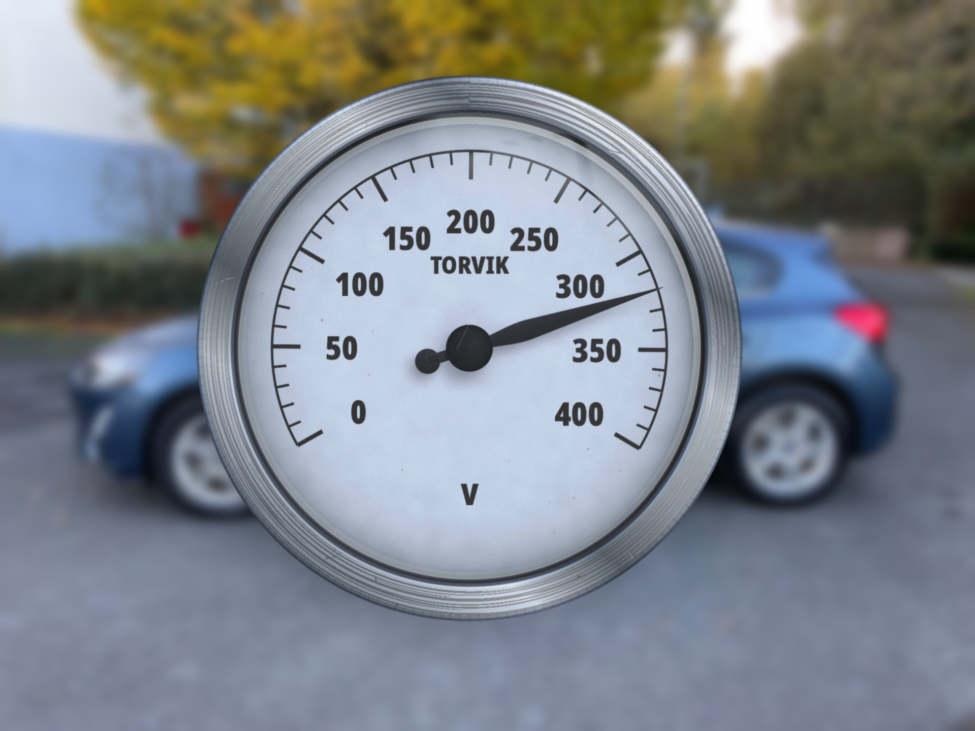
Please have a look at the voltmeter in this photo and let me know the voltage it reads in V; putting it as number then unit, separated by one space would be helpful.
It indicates 320 V
